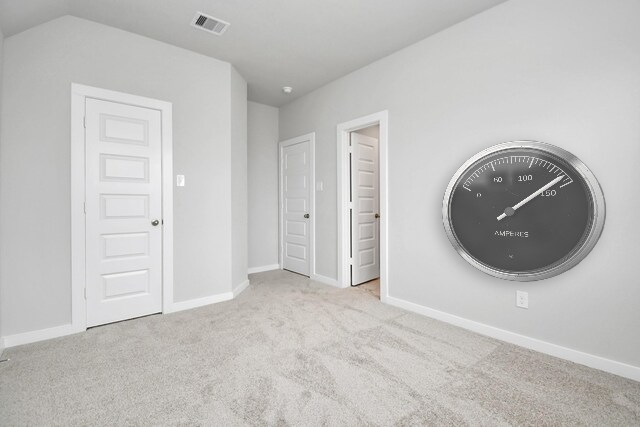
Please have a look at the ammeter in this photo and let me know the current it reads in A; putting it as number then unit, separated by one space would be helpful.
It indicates 140 A
